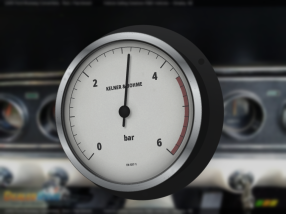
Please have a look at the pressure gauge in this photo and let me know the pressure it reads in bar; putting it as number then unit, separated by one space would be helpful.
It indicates 3.2 bar
